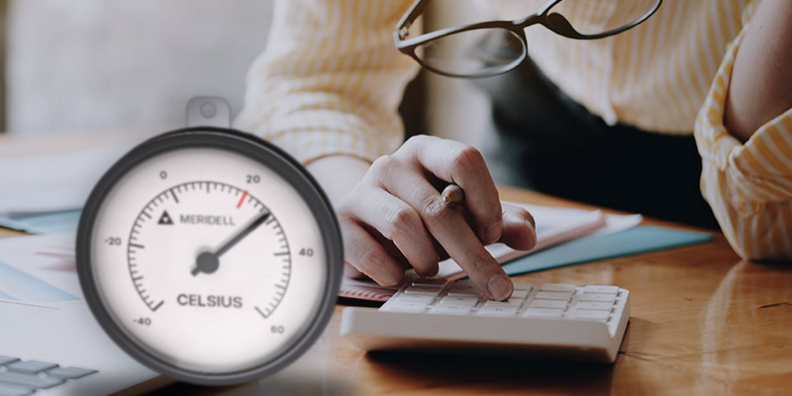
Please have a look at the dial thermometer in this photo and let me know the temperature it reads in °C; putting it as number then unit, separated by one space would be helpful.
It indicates 28 °C
